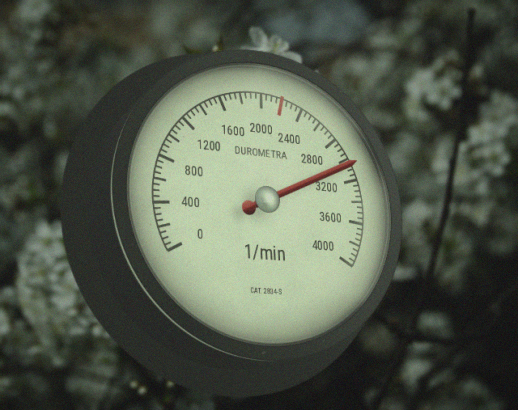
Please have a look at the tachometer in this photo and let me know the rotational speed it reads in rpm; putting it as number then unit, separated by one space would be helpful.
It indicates 3050 rpm
